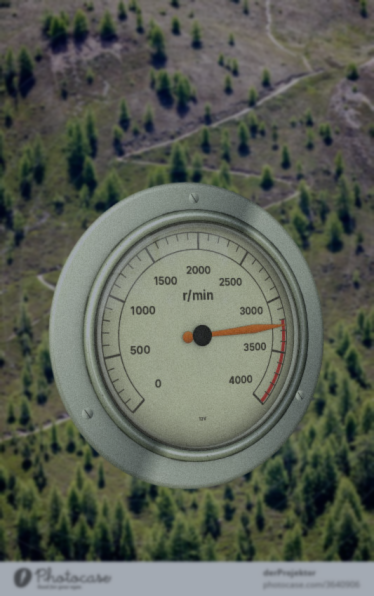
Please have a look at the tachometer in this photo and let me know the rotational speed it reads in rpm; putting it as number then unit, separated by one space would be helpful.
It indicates 3250 rpm
